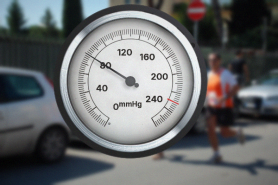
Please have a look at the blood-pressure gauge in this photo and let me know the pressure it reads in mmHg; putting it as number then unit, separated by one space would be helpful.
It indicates 80 mmHg
